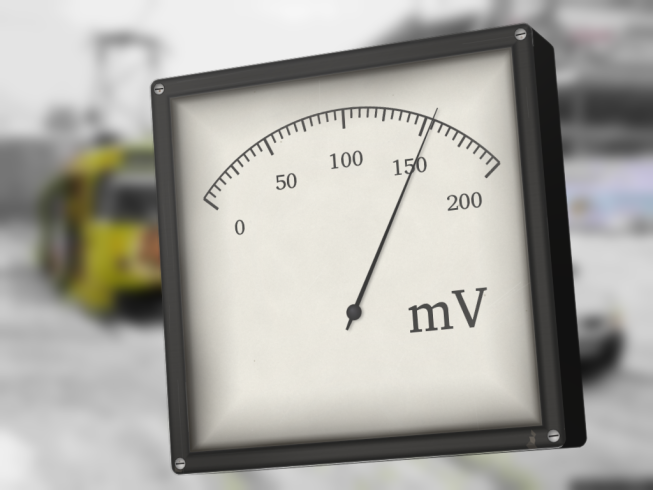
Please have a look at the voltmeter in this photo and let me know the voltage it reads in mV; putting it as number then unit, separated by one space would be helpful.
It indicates 155 mV
